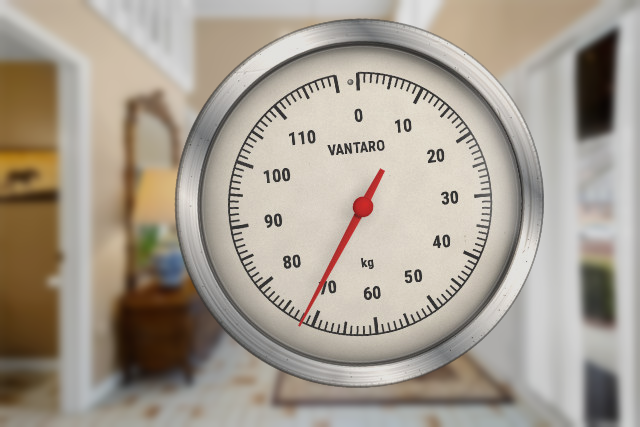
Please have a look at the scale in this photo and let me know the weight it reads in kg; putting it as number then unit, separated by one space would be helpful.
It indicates 72 kg
